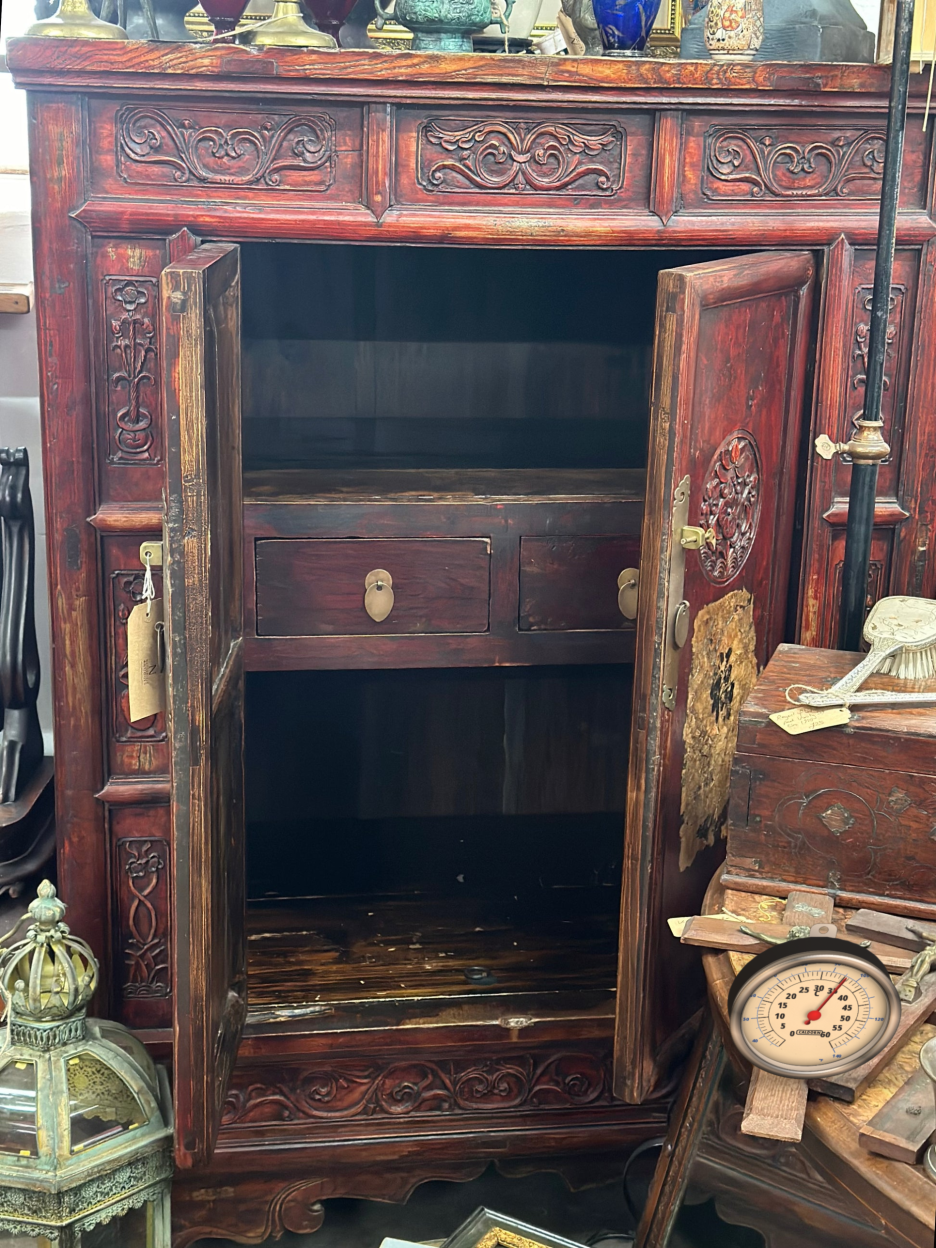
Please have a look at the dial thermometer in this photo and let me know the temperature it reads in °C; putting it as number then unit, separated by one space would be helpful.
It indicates 35 °C
